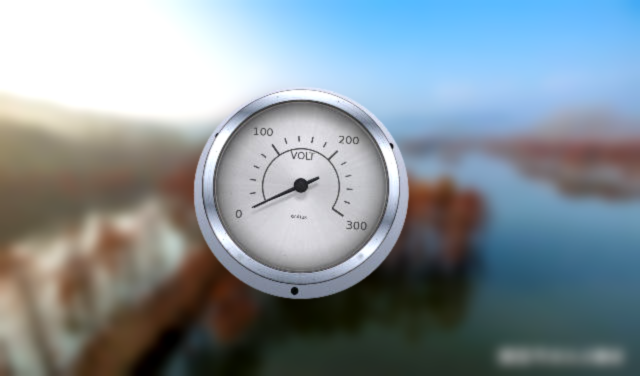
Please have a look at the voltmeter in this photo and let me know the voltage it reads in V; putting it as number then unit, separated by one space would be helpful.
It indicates 0 V
